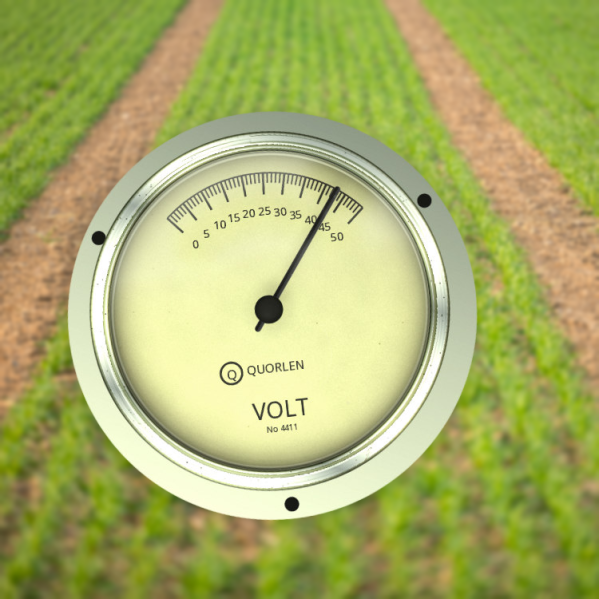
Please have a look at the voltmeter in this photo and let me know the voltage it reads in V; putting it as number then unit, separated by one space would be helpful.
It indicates 43 V
